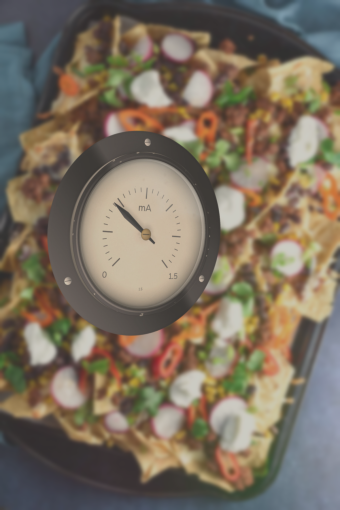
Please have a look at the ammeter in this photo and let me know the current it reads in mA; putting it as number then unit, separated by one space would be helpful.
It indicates 0.45 mA
